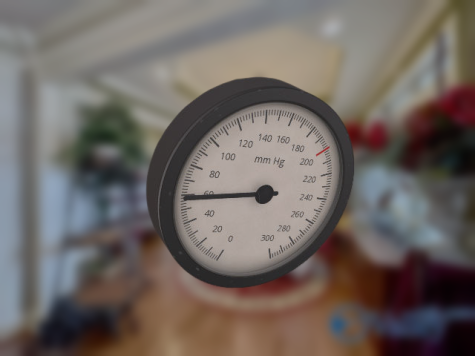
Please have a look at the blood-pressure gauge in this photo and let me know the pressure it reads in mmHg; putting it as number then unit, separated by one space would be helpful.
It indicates 60 mmHg
